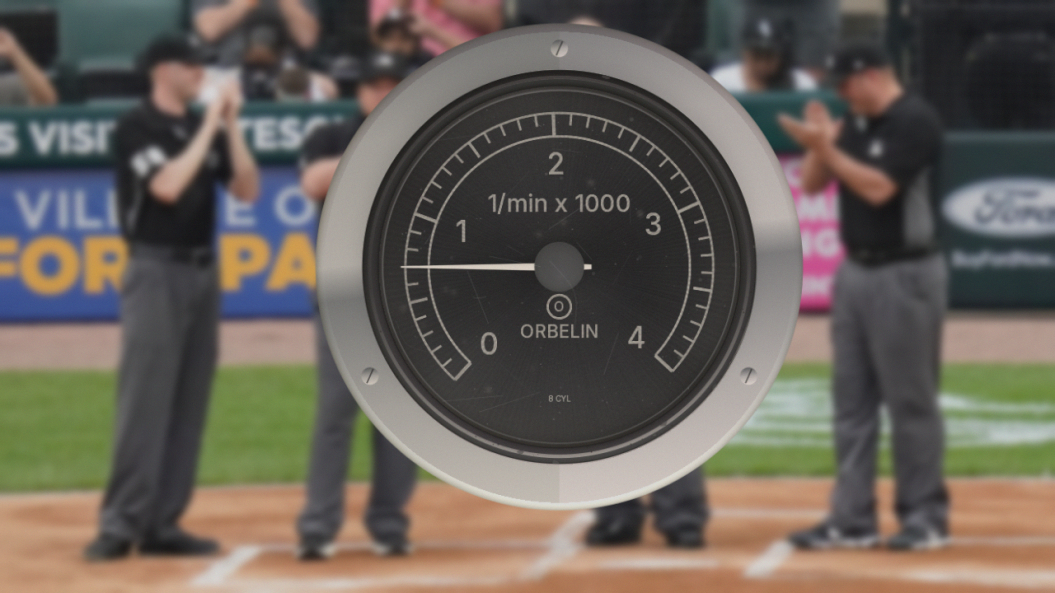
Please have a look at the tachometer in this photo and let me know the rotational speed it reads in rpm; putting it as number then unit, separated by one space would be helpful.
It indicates 700 rpm
